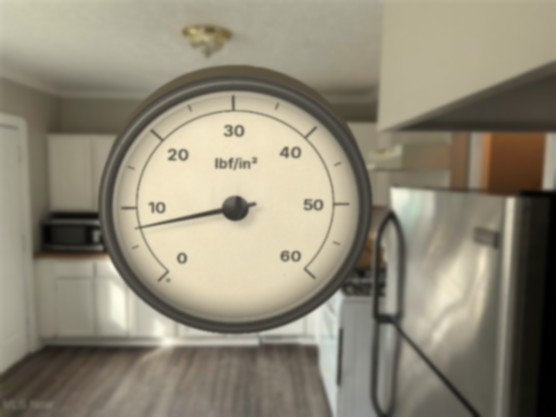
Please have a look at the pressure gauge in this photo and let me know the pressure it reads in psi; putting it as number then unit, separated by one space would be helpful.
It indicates 7.5 psi
